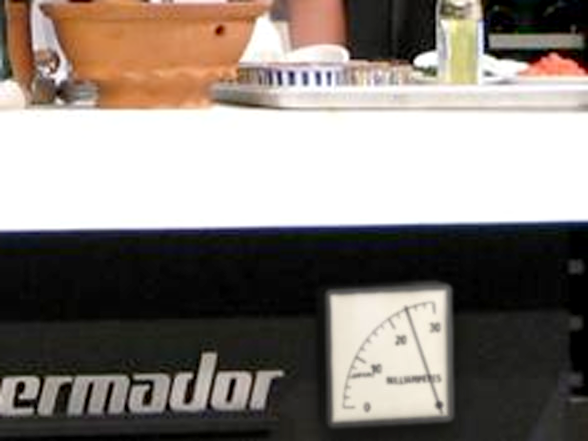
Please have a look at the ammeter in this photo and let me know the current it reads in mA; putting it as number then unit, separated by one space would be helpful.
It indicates 24 mA
